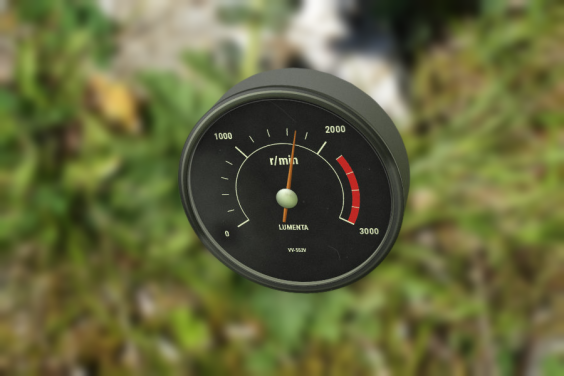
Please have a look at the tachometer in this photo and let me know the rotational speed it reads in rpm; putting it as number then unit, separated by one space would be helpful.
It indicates 1700 rpm
